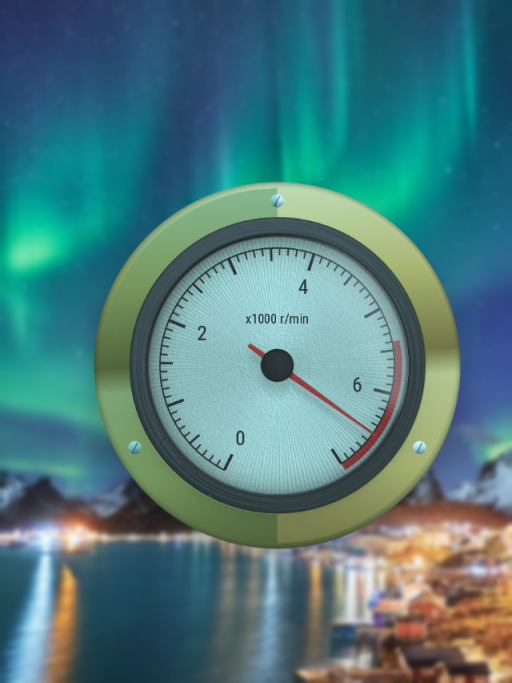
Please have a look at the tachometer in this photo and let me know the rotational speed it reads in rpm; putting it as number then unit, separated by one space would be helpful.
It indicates 6500 rpm
